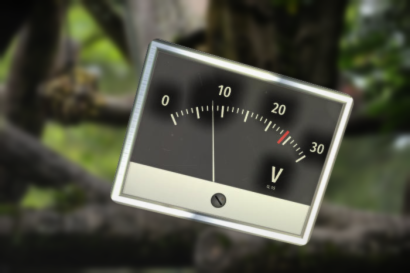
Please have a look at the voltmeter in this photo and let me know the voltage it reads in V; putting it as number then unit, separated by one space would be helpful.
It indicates 8 V
